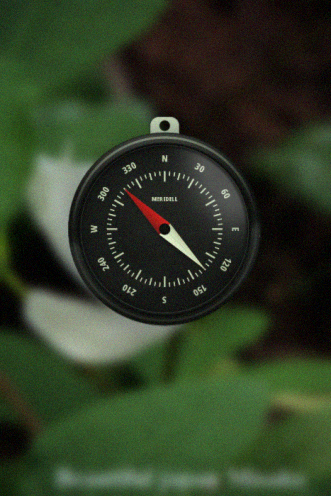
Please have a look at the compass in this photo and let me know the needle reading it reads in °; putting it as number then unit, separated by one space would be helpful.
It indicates 315 °
